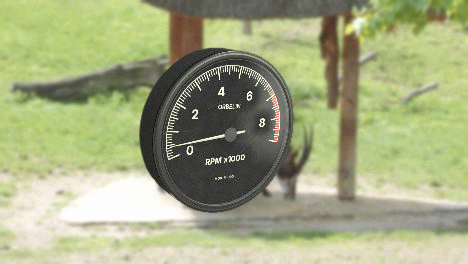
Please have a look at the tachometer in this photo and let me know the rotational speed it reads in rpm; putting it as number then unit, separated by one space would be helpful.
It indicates 500 rpm
